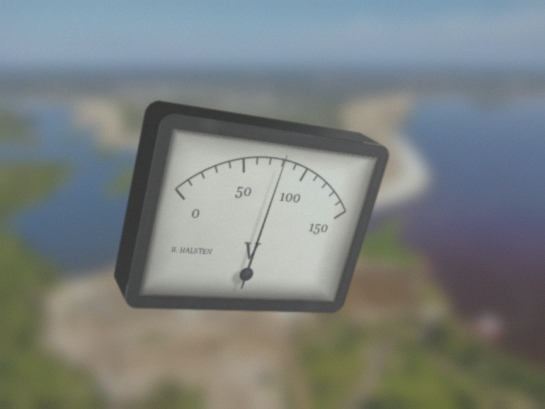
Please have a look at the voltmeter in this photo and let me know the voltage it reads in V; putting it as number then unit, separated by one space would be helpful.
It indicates 80 V
